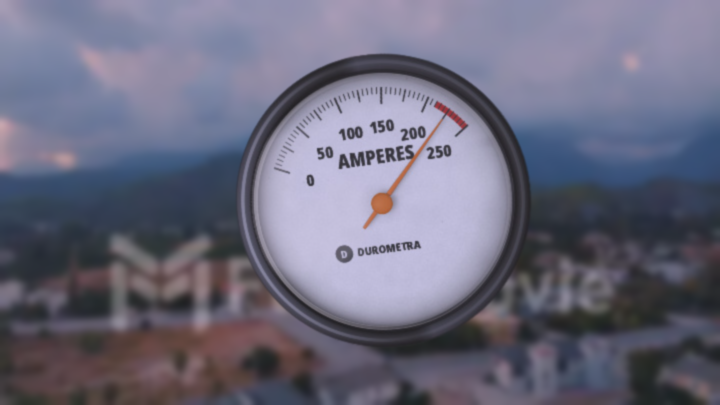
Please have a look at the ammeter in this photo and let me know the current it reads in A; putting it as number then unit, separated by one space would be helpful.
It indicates 225 A
